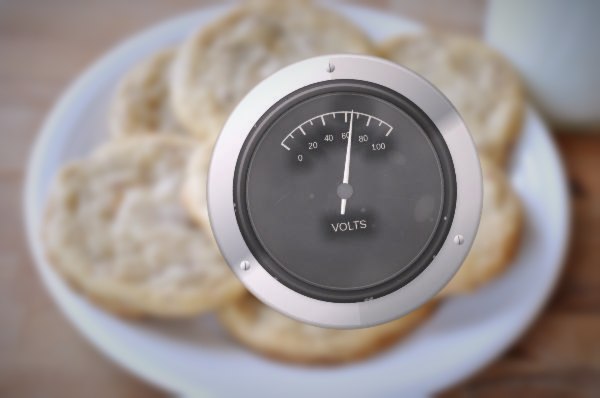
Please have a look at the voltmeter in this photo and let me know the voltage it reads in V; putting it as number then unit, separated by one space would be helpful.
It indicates 65 V
